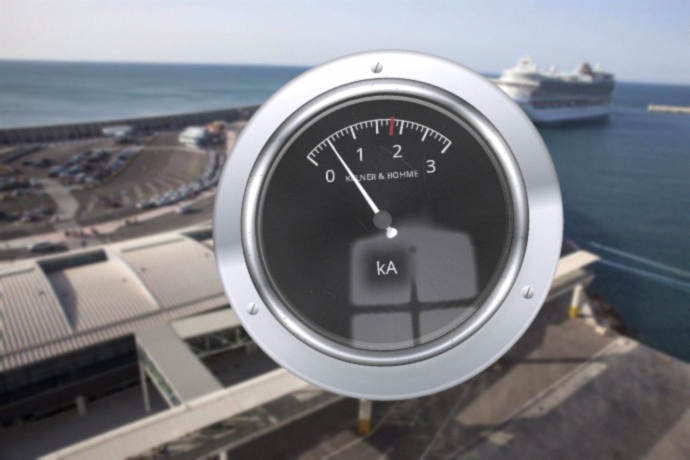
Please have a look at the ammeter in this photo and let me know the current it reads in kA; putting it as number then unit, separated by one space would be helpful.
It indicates 0.5 kA
